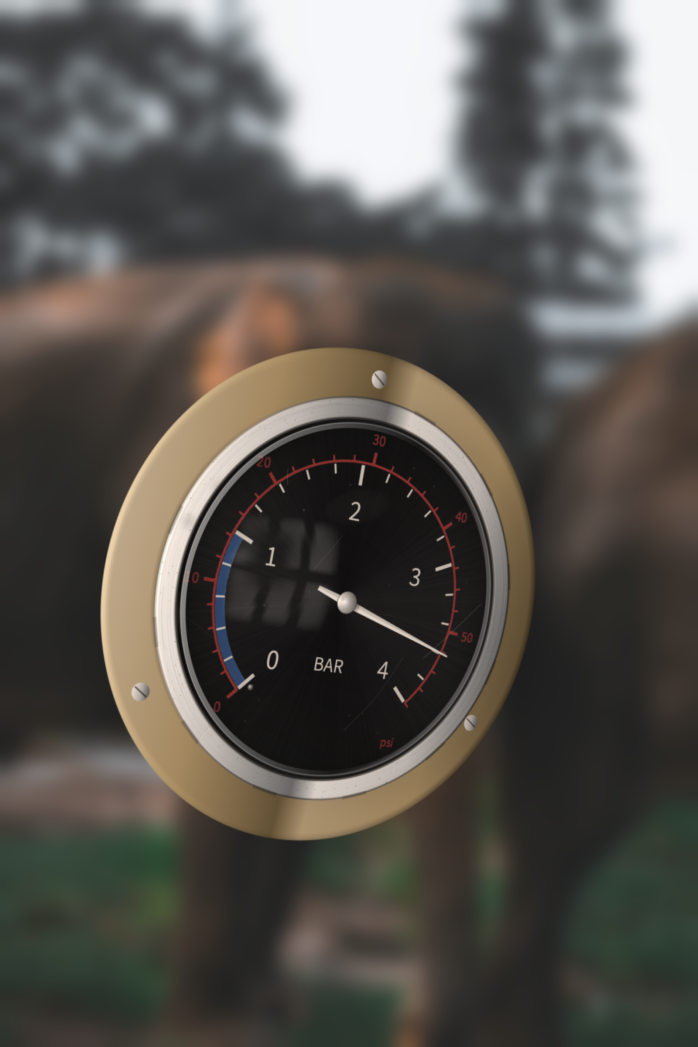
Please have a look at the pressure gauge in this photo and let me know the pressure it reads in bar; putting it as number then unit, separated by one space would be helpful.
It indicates 3.6 bar
